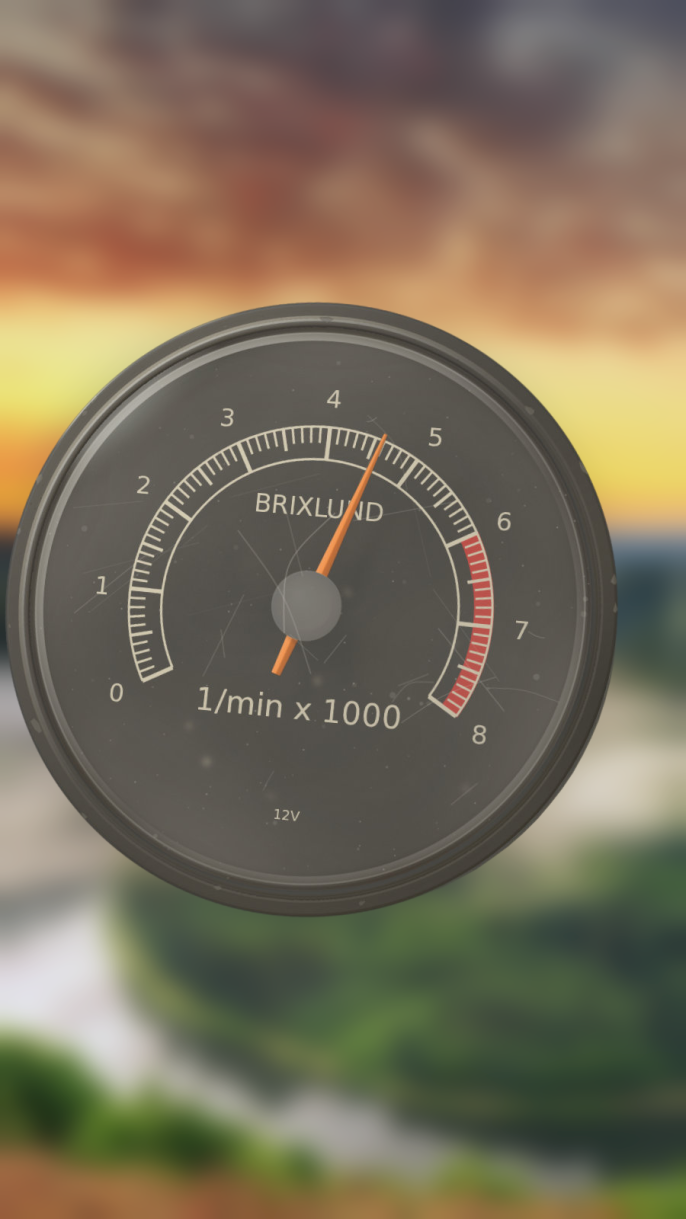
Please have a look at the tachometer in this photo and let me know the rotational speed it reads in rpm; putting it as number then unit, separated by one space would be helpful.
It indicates 4600 rpm
